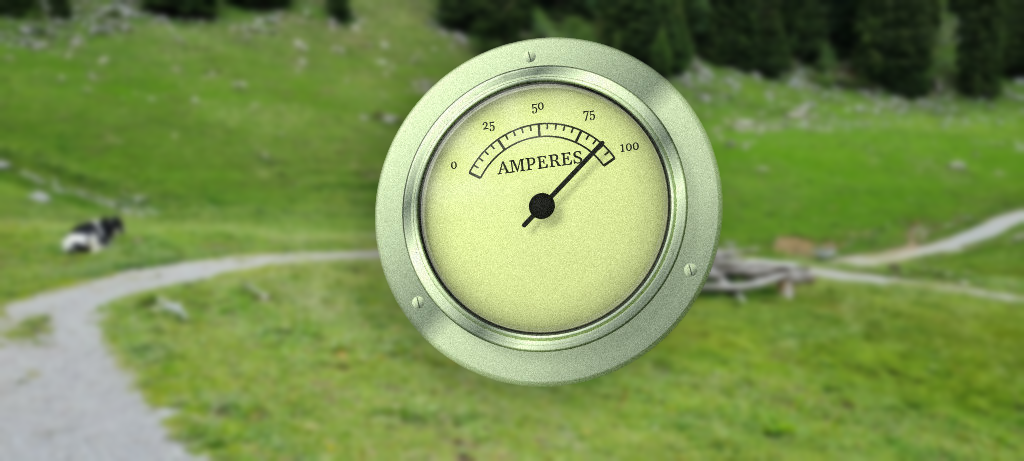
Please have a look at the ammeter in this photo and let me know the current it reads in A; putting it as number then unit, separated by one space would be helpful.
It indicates 90 A
